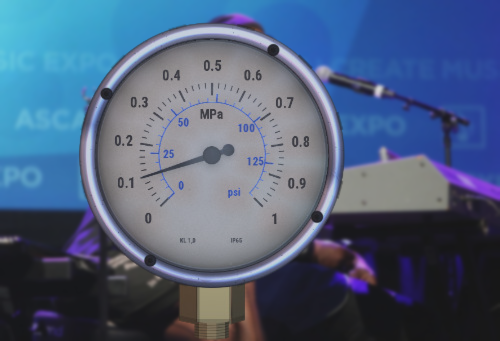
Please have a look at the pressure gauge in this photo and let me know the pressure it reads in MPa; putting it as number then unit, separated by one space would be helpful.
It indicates 0.1 MPa
